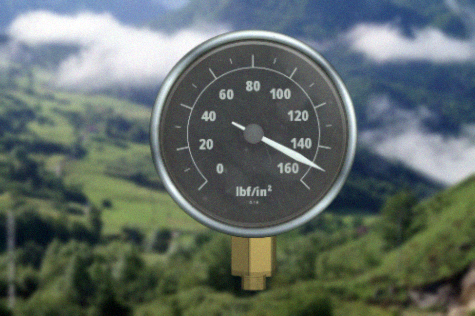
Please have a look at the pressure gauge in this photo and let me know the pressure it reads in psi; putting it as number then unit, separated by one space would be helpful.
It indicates 150 psi
